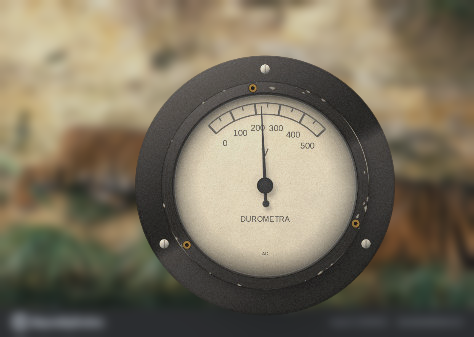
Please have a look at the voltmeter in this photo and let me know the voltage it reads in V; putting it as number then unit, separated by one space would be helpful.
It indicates 225 V
